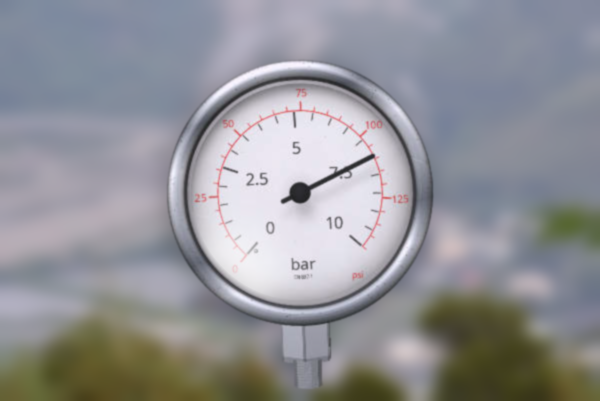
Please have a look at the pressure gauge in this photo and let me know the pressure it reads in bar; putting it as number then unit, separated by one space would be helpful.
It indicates 7.5 bar
